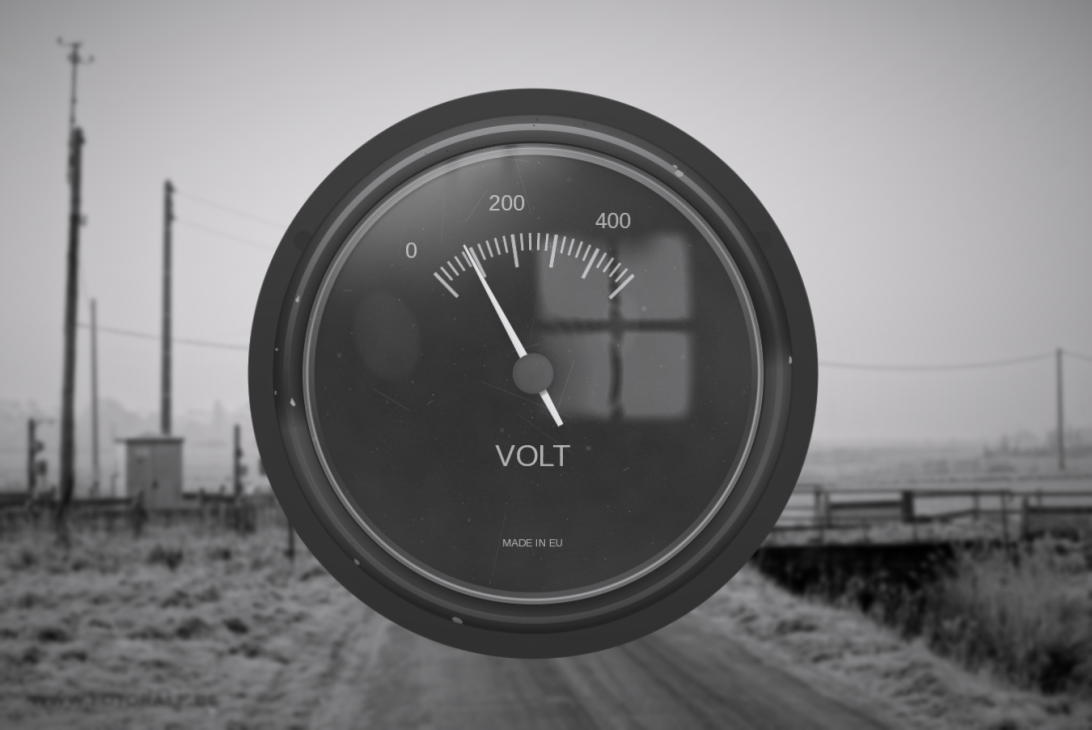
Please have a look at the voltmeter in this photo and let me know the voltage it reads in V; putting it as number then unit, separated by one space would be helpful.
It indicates 90 V
